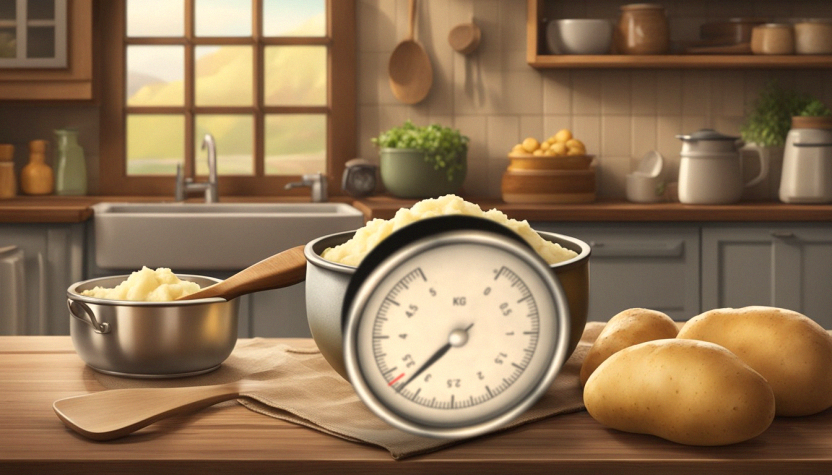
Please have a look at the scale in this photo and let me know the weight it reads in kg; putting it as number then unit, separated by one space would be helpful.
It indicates 3.25 kg
